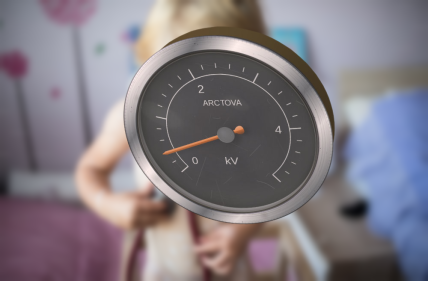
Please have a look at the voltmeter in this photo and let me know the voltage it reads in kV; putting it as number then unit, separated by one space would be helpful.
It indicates 0.4 kV
